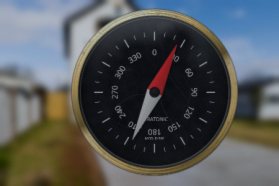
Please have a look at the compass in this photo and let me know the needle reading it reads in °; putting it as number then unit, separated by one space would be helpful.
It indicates 25 °
